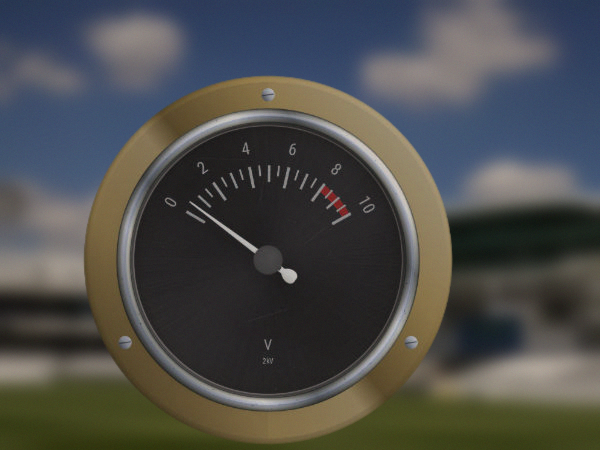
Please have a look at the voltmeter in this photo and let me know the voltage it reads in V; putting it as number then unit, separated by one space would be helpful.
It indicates 0.5 V
